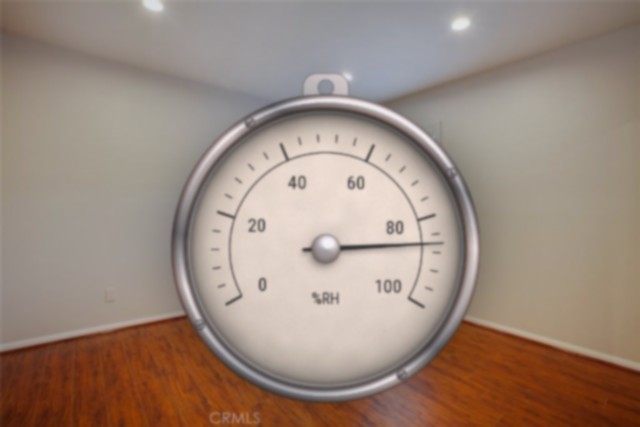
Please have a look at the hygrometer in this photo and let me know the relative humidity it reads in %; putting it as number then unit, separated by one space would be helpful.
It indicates 86 %
